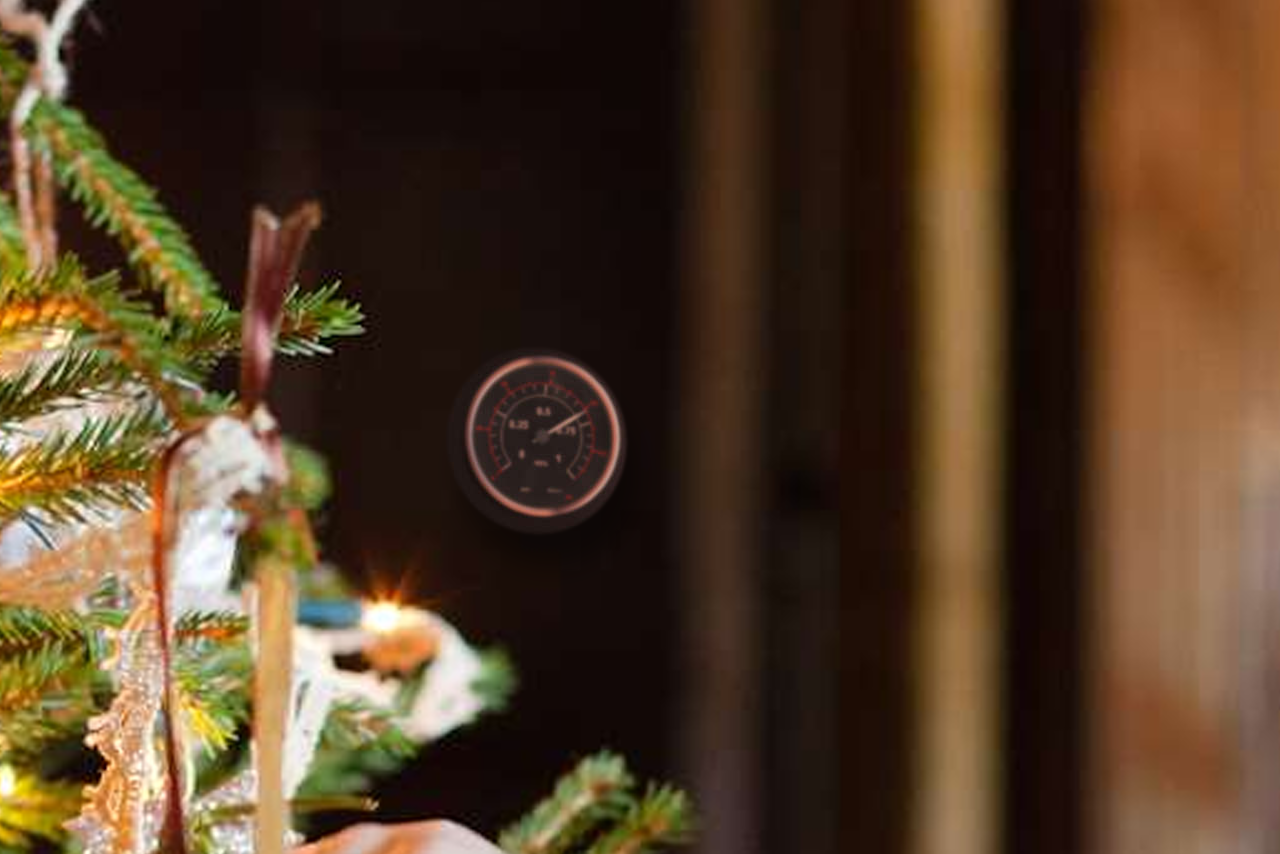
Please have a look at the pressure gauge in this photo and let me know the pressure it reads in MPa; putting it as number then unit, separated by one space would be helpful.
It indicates 0.7 MPa
